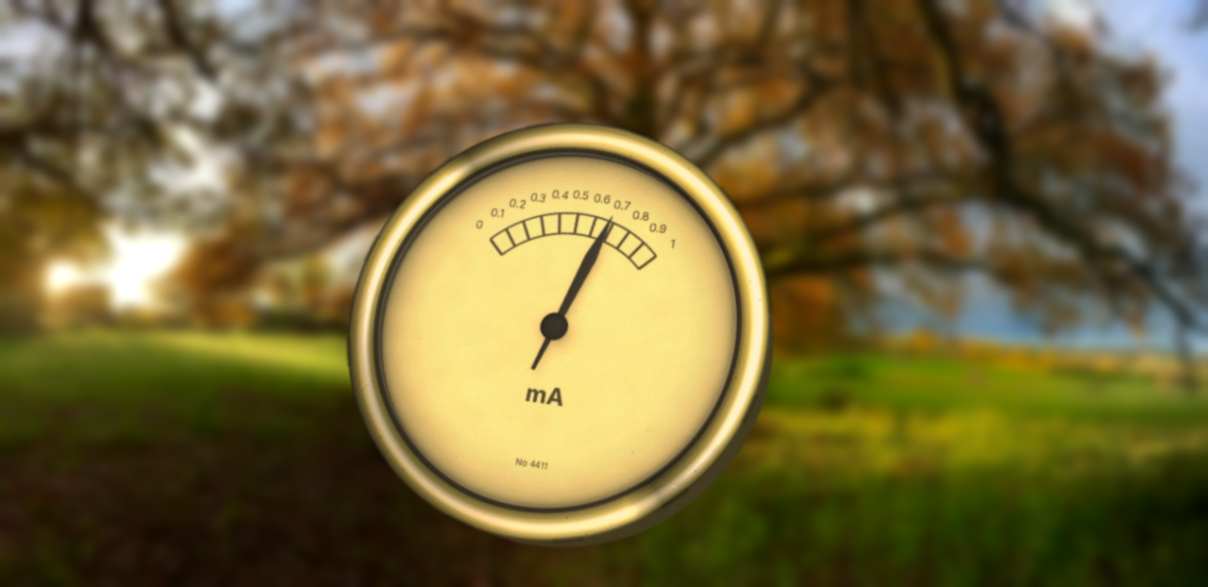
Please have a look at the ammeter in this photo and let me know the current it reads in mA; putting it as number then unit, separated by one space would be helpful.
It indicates 0.7 mA
